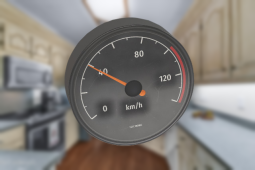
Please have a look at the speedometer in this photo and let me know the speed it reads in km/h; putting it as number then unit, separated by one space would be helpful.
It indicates 40 km/h
